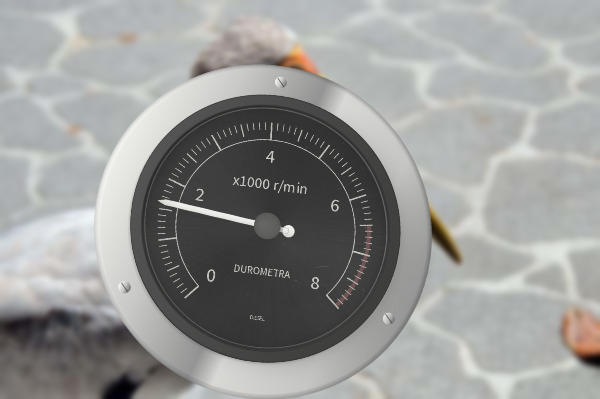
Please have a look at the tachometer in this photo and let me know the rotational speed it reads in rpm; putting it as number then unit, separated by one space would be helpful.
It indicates 1600 rpm
